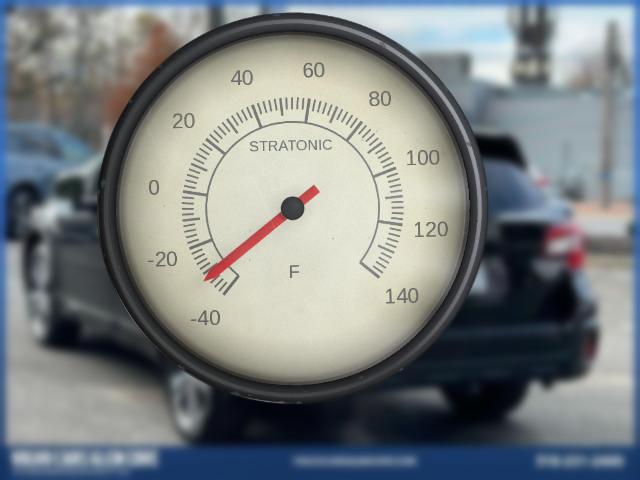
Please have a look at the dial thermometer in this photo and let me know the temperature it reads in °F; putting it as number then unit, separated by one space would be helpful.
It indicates -32 °F
